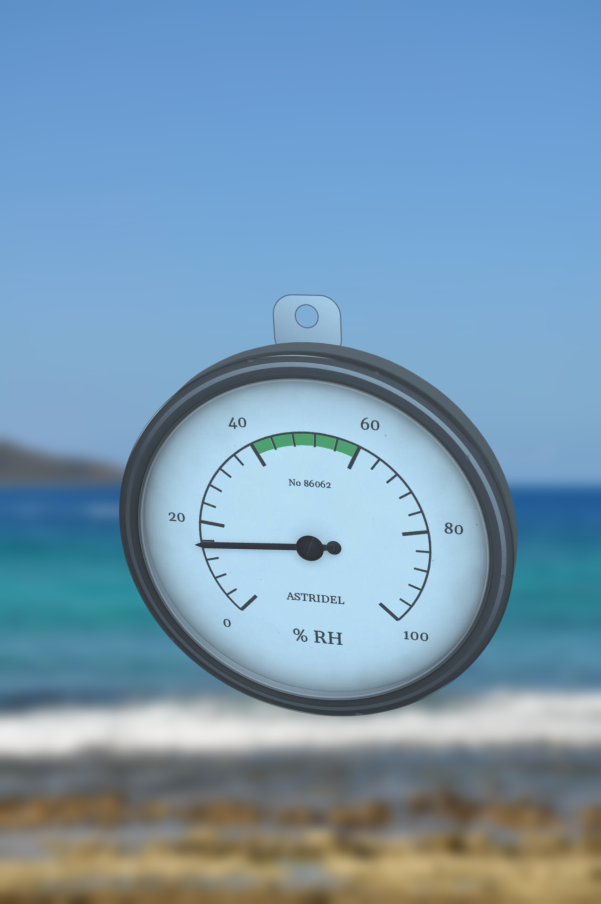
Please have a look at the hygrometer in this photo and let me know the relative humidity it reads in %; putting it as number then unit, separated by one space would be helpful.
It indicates 16 %
